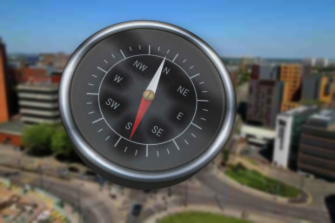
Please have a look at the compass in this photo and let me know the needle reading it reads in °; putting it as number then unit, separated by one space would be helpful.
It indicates 170 °
